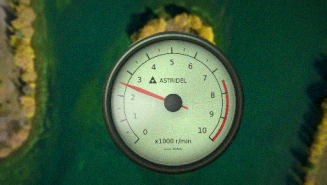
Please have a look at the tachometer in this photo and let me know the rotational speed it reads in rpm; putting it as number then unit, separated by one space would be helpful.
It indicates 2500 rpm
